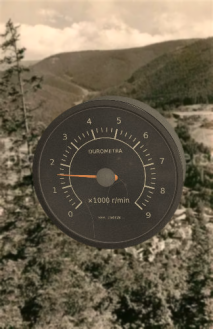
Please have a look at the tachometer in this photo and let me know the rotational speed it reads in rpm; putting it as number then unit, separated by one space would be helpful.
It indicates 1600 rpm
